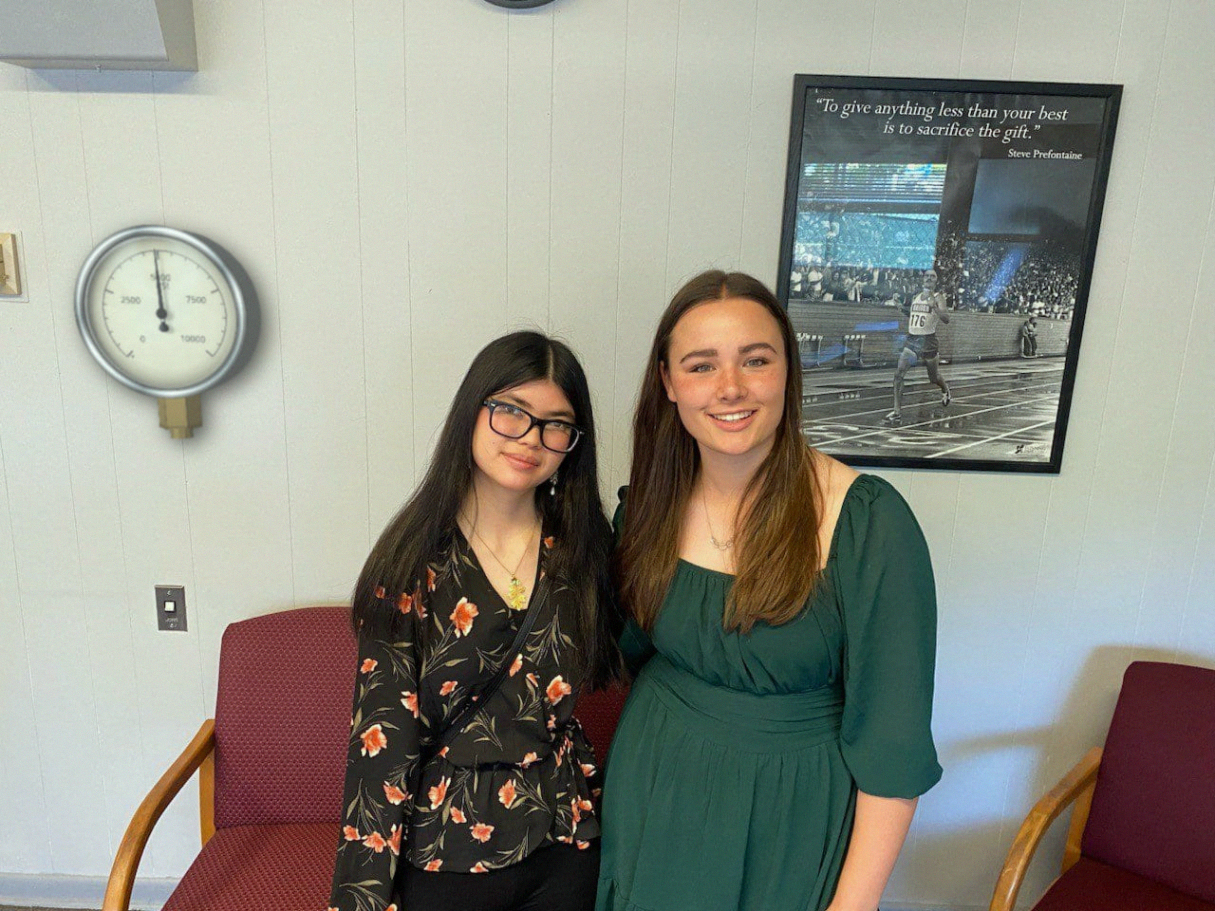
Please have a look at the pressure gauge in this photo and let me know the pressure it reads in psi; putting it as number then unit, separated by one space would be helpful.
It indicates 5000 psi
